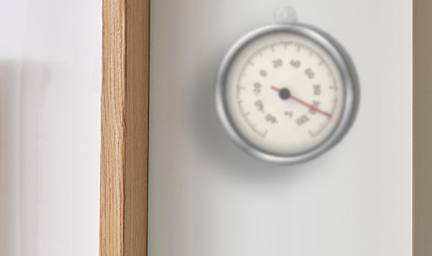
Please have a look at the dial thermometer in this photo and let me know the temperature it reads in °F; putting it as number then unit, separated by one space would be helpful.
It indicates 100 °F
